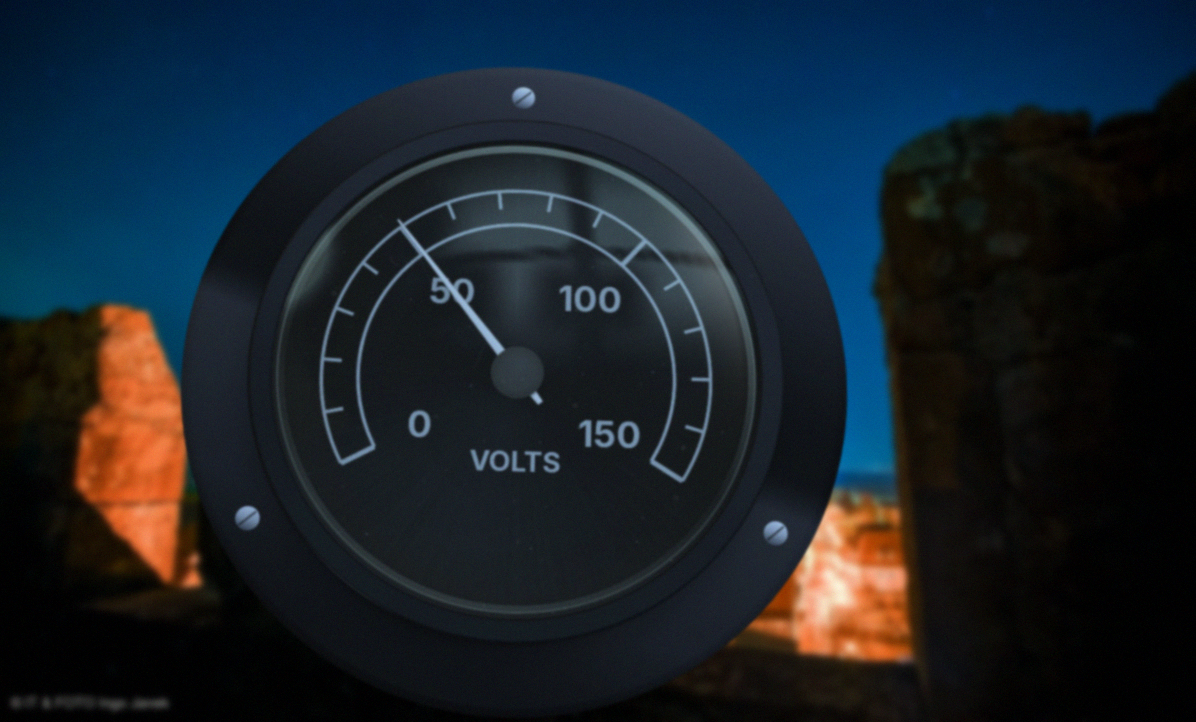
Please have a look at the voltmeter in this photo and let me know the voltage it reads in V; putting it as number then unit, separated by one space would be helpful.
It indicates 50 V
